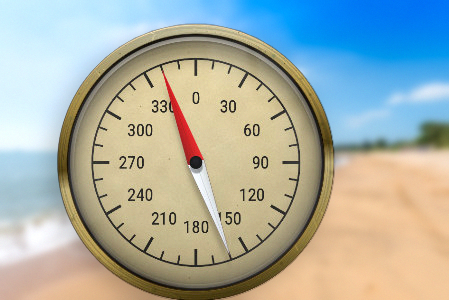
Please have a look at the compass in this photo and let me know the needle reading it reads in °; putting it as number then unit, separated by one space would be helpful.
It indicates 340 °
